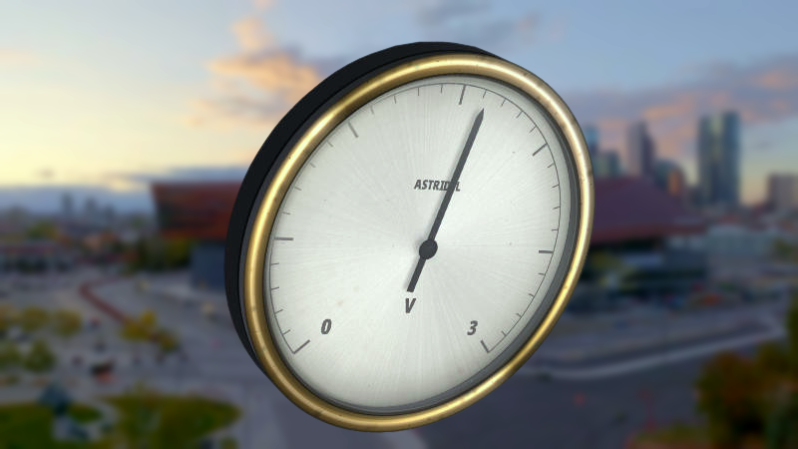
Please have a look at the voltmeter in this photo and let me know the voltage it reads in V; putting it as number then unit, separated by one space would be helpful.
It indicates 1.6 V
